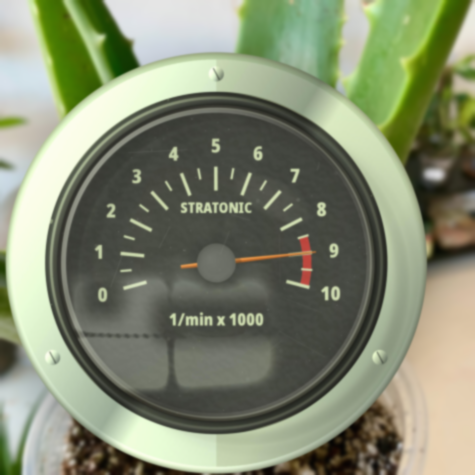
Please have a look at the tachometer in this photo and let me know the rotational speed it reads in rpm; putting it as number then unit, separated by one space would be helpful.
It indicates 9000 rpm
